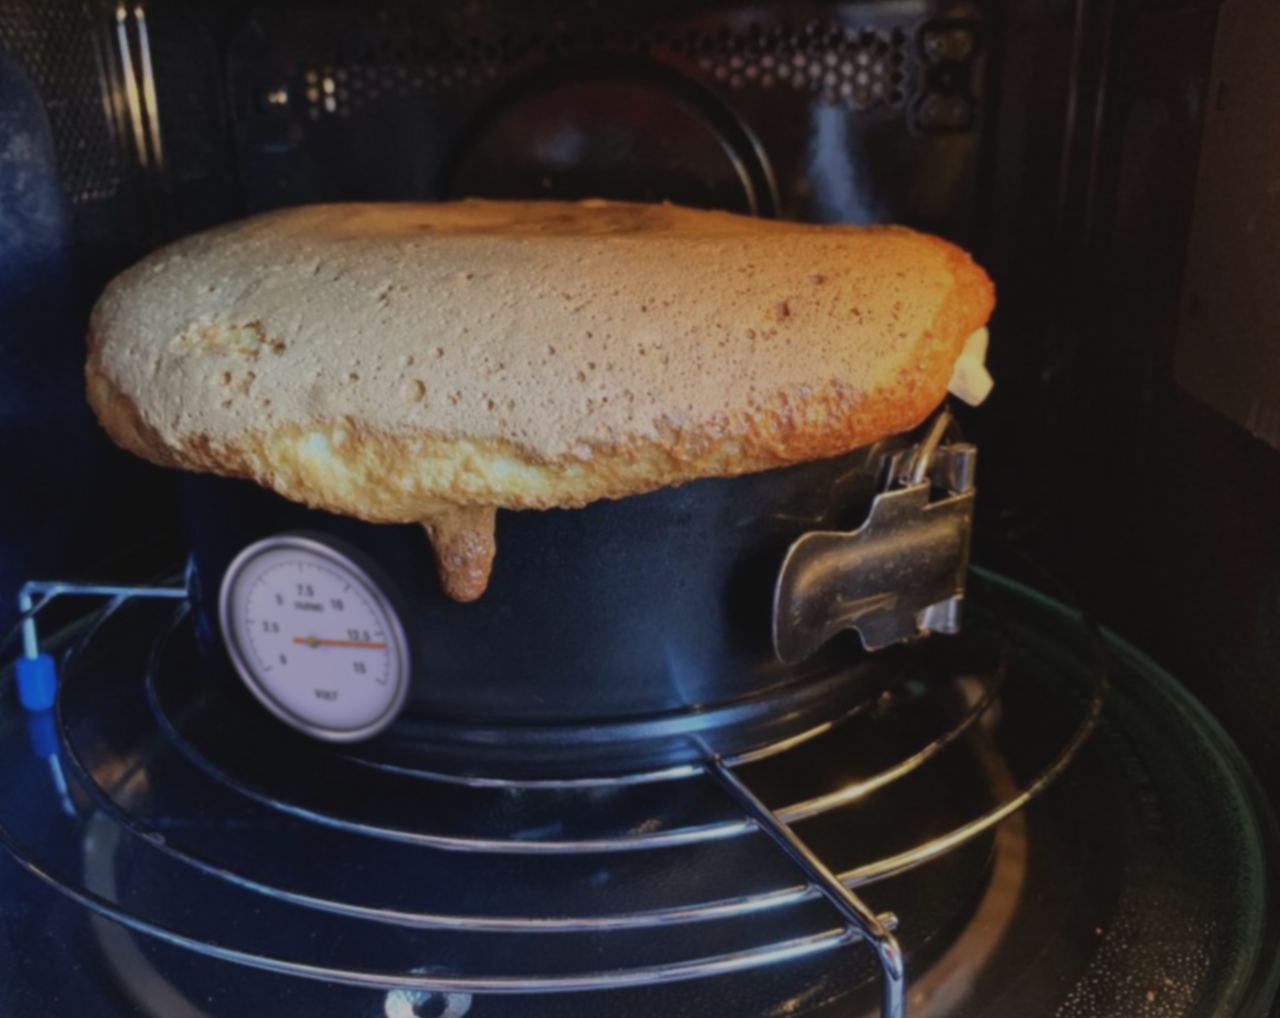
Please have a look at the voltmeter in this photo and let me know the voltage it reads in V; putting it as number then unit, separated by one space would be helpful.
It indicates 13 V
